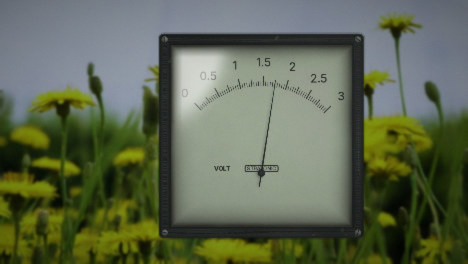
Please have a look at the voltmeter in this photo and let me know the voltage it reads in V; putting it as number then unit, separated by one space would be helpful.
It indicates 1.75 V
